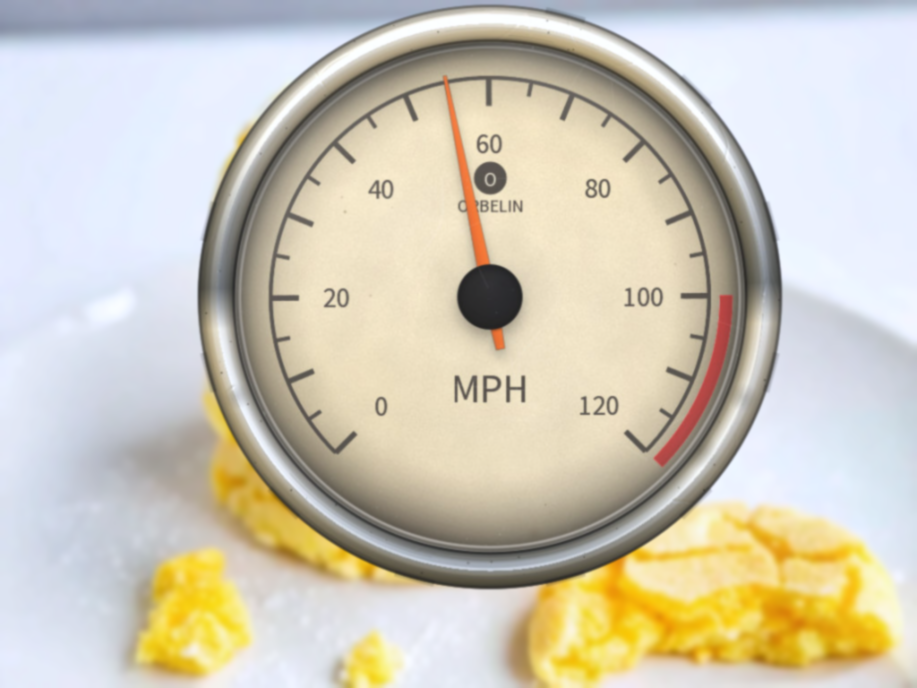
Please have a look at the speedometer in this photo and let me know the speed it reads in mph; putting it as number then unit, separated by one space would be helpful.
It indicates 55 mph
